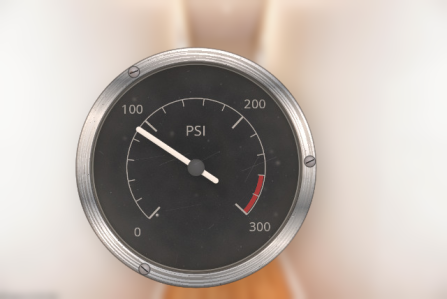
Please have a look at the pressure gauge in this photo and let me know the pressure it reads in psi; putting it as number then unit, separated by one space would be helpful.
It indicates 90 psi
